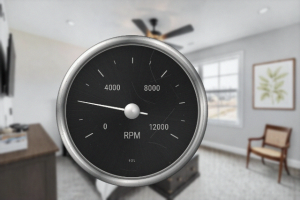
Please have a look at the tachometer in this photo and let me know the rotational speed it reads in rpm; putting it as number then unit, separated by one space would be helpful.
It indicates 2000 rpm
